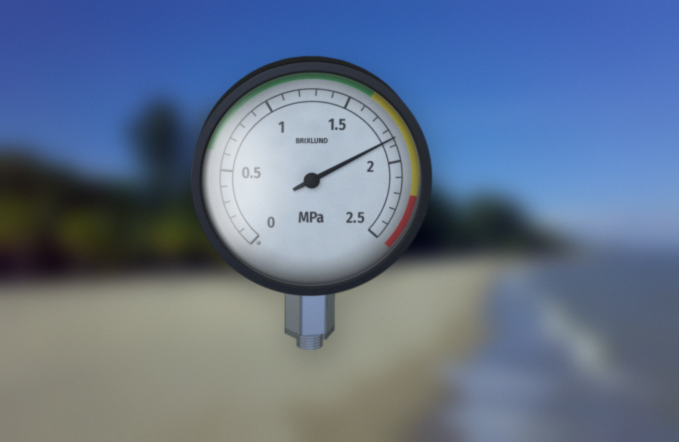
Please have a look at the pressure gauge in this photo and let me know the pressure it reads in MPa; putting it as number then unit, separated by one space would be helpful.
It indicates 1.85 MPa
